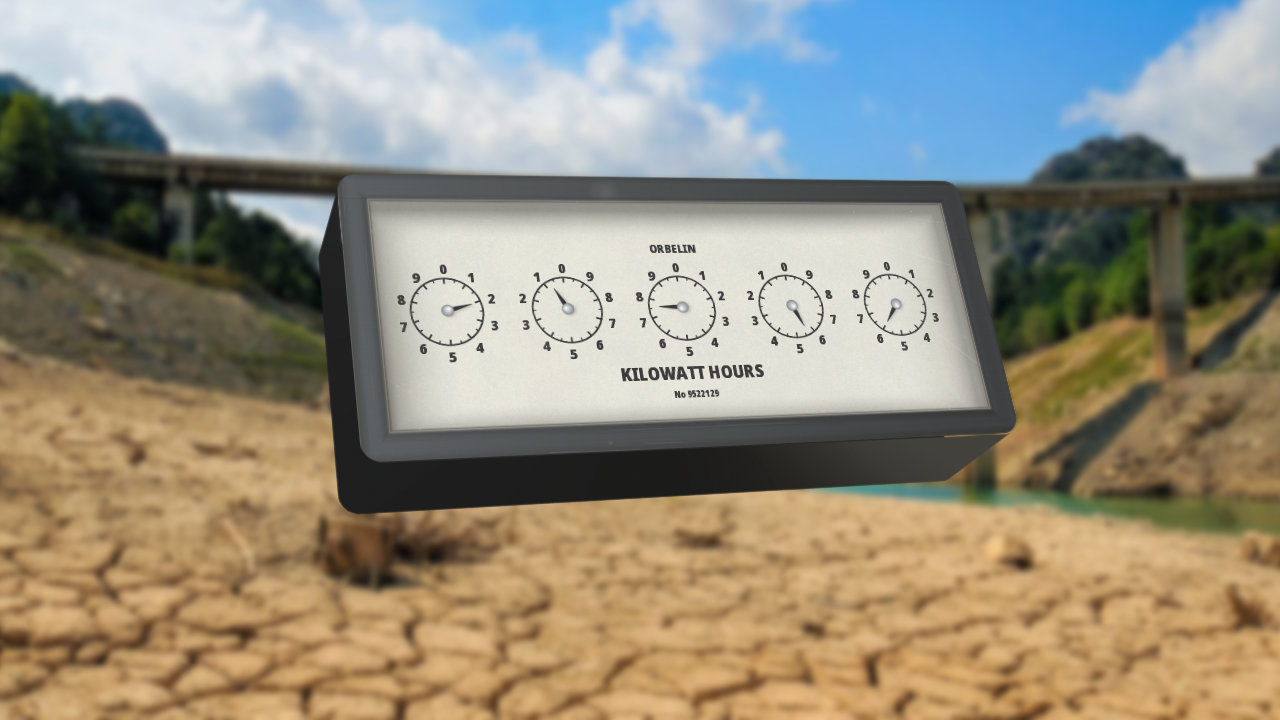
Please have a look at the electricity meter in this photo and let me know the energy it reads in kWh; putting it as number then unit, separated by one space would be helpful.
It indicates 20756 kWh
